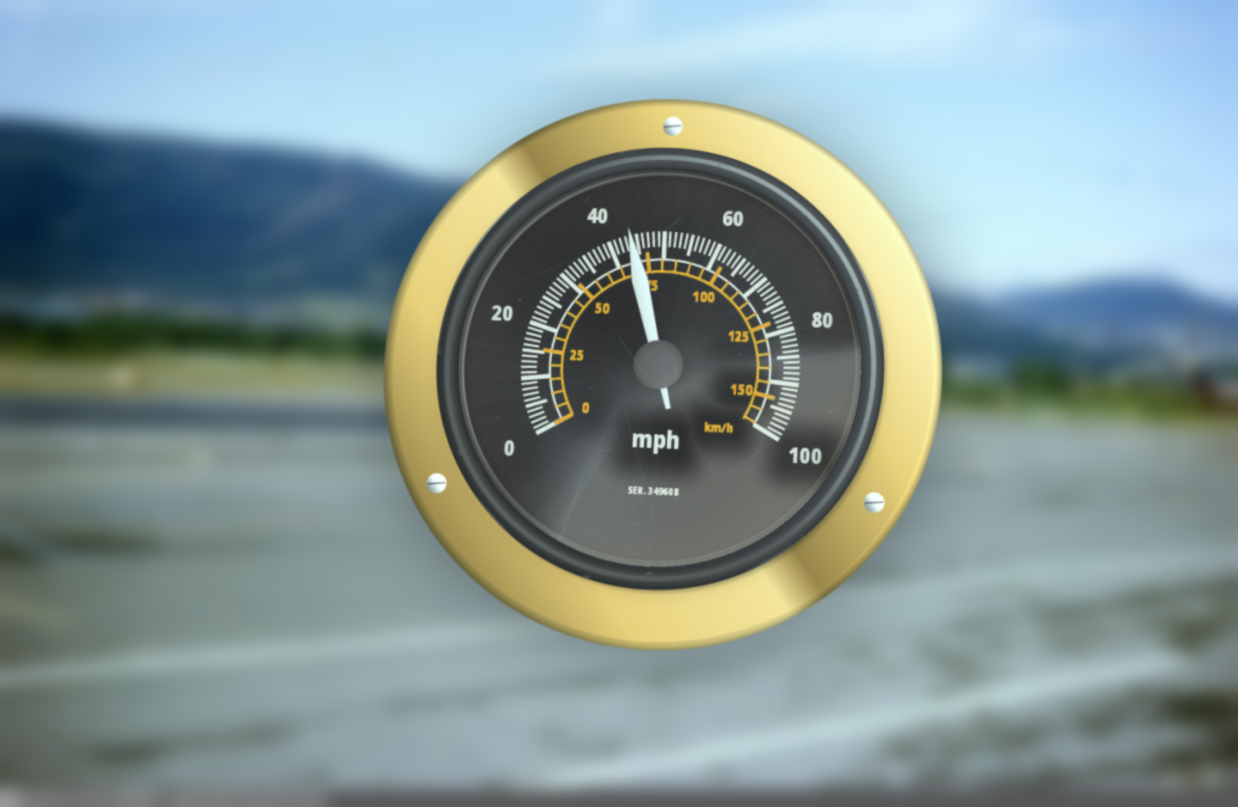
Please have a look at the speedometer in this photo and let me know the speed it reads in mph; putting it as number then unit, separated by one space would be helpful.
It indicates 44 mph
